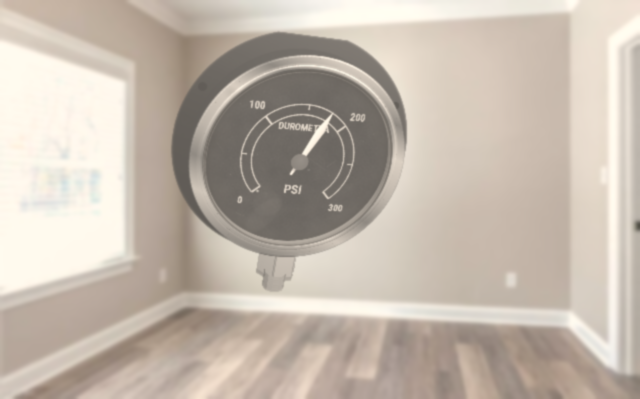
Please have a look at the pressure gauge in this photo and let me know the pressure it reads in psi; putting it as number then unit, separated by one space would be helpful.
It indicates 175 psi
